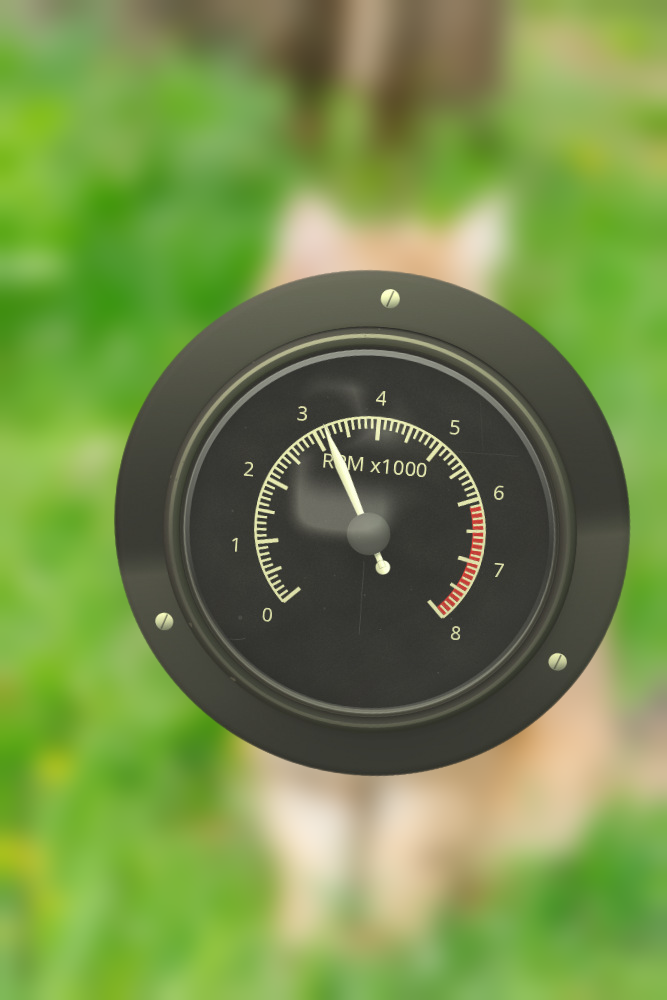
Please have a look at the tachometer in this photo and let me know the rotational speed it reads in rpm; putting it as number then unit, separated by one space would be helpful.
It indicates 3200 rpm
